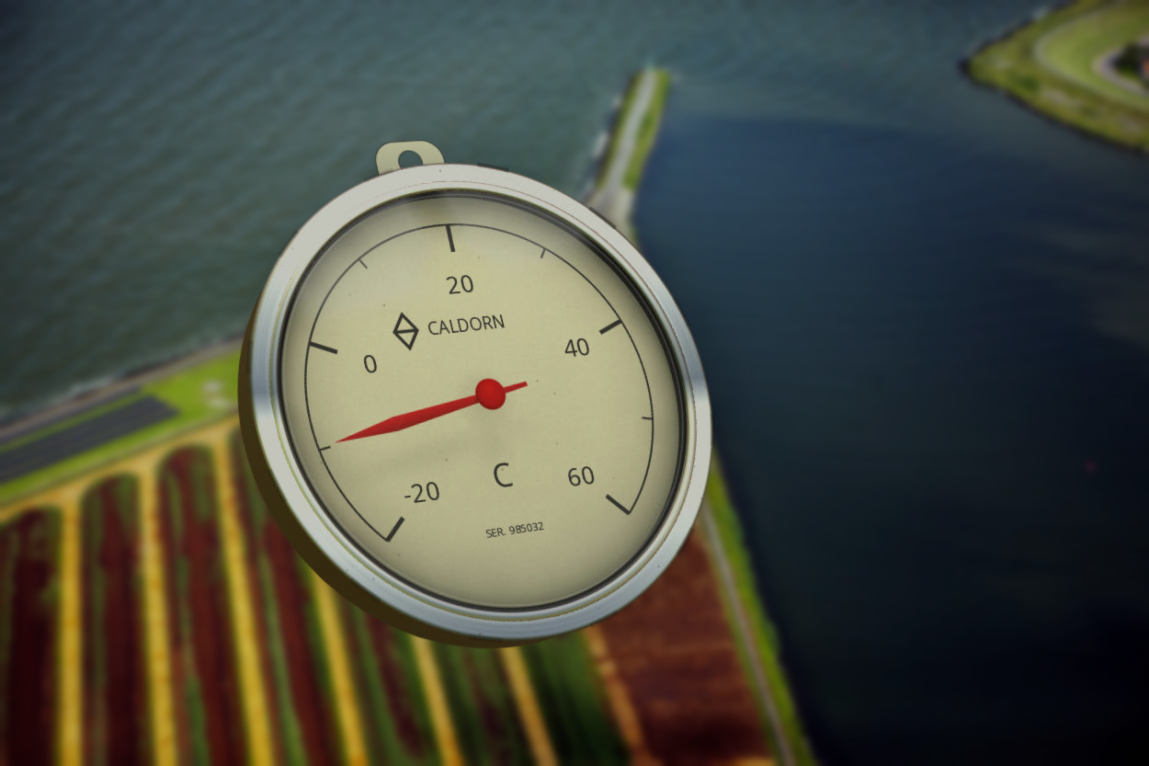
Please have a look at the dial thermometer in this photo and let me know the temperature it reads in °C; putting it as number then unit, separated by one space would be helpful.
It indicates -10 °C
